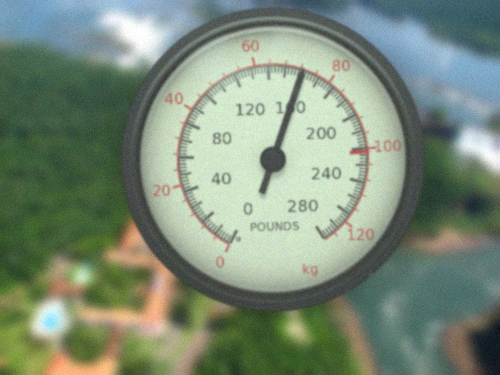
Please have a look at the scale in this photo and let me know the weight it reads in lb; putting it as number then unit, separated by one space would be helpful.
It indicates 160 lb
